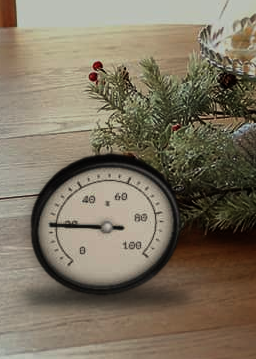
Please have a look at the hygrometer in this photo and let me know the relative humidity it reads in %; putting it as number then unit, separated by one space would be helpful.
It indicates 20 %
